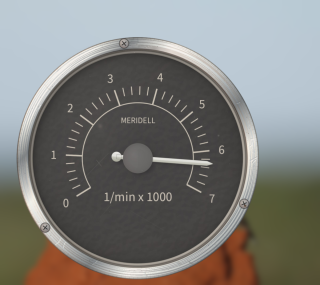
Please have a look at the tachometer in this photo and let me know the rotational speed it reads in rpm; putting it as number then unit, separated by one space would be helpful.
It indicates 6300 rpm
